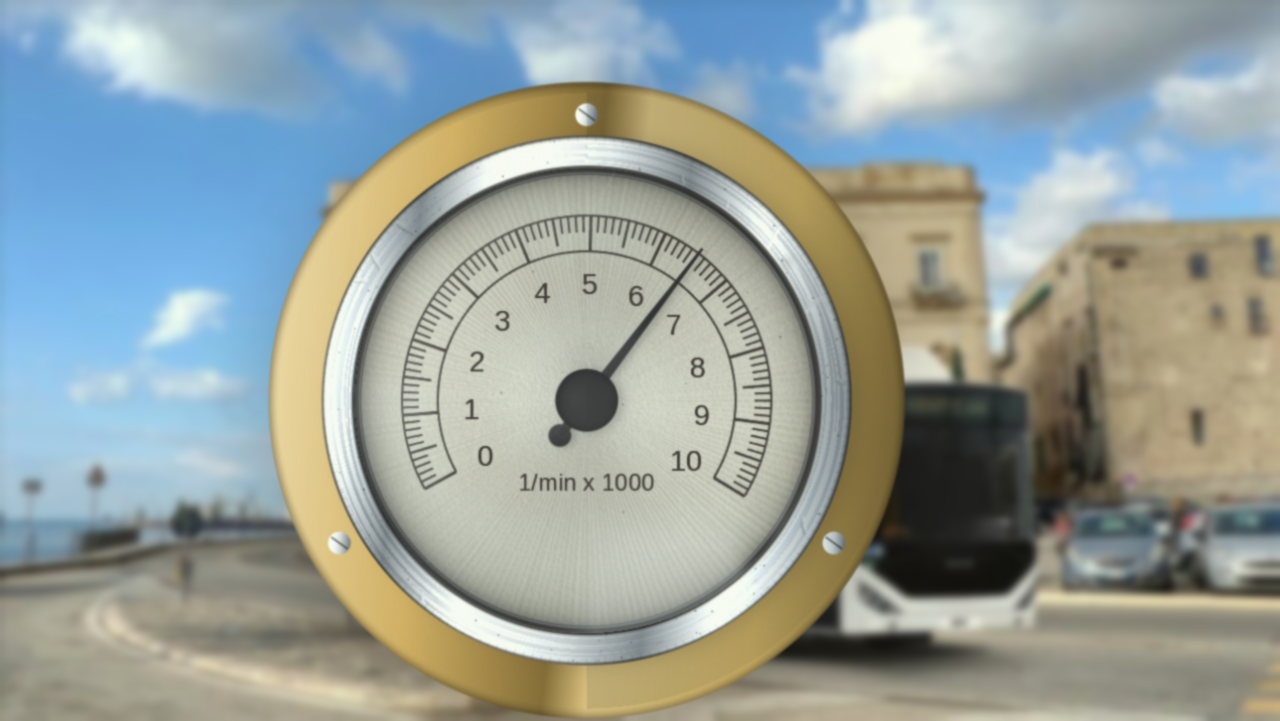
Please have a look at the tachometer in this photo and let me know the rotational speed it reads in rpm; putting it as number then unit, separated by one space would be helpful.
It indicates 6500 rpm
